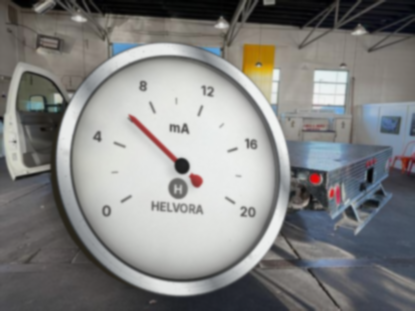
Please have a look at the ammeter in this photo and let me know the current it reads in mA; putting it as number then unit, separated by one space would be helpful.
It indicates 6 mA
